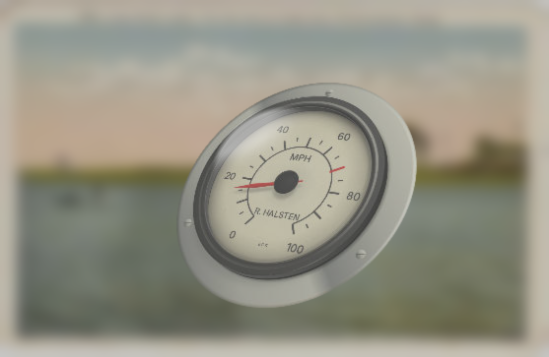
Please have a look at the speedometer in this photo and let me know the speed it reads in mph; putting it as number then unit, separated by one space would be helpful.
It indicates 15 mph
